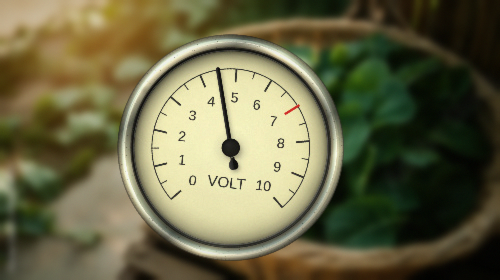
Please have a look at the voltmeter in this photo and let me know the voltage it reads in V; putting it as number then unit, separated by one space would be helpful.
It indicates 4.5 V
